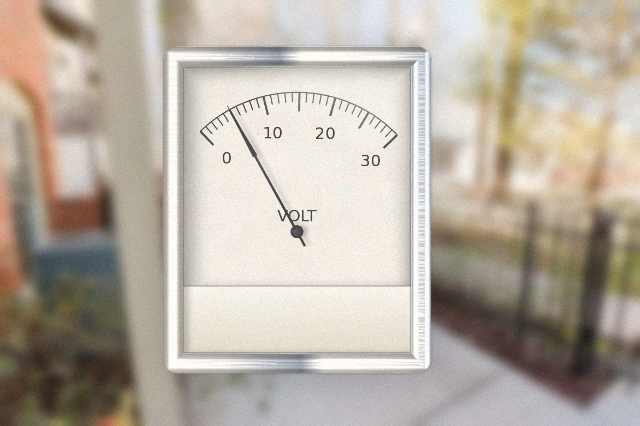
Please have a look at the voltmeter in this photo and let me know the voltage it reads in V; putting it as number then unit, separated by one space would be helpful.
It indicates 5 V
